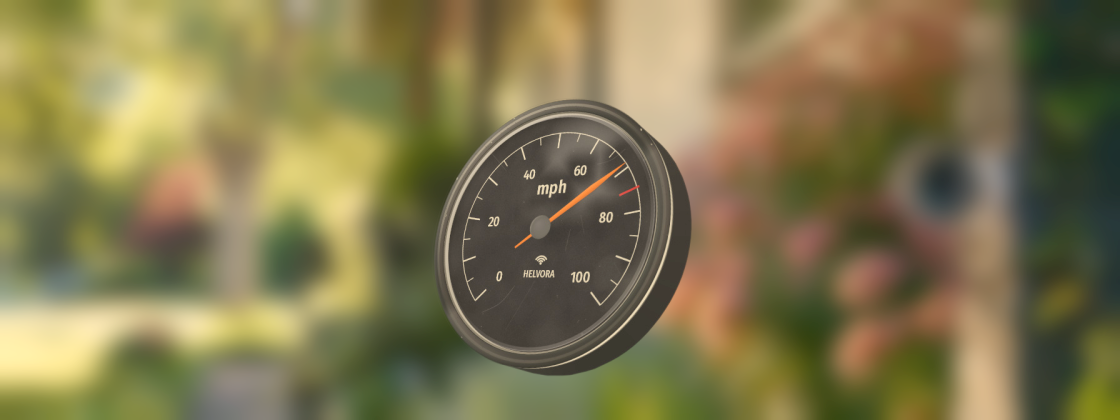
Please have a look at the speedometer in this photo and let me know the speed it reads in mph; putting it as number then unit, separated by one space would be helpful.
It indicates 70 mph
